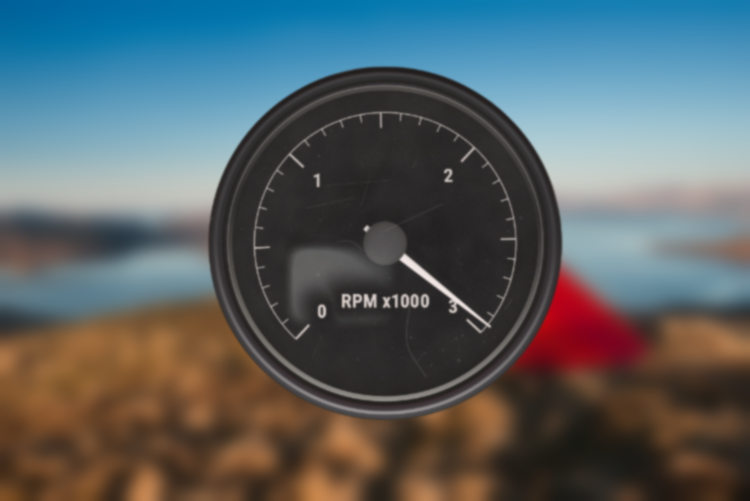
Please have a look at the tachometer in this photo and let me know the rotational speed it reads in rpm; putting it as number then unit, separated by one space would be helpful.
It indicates 2950 rpm
